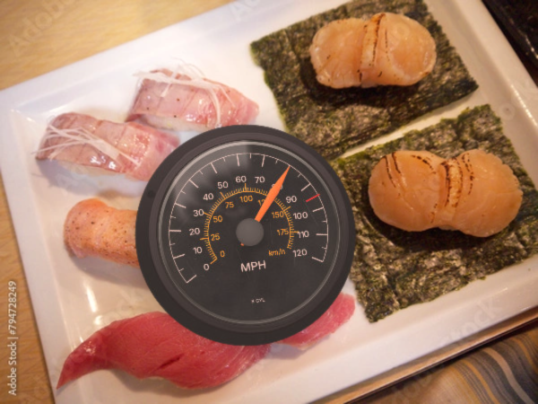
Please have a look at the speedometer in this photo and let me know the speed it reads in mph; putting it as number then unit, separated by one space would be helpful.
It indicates 80 mph
